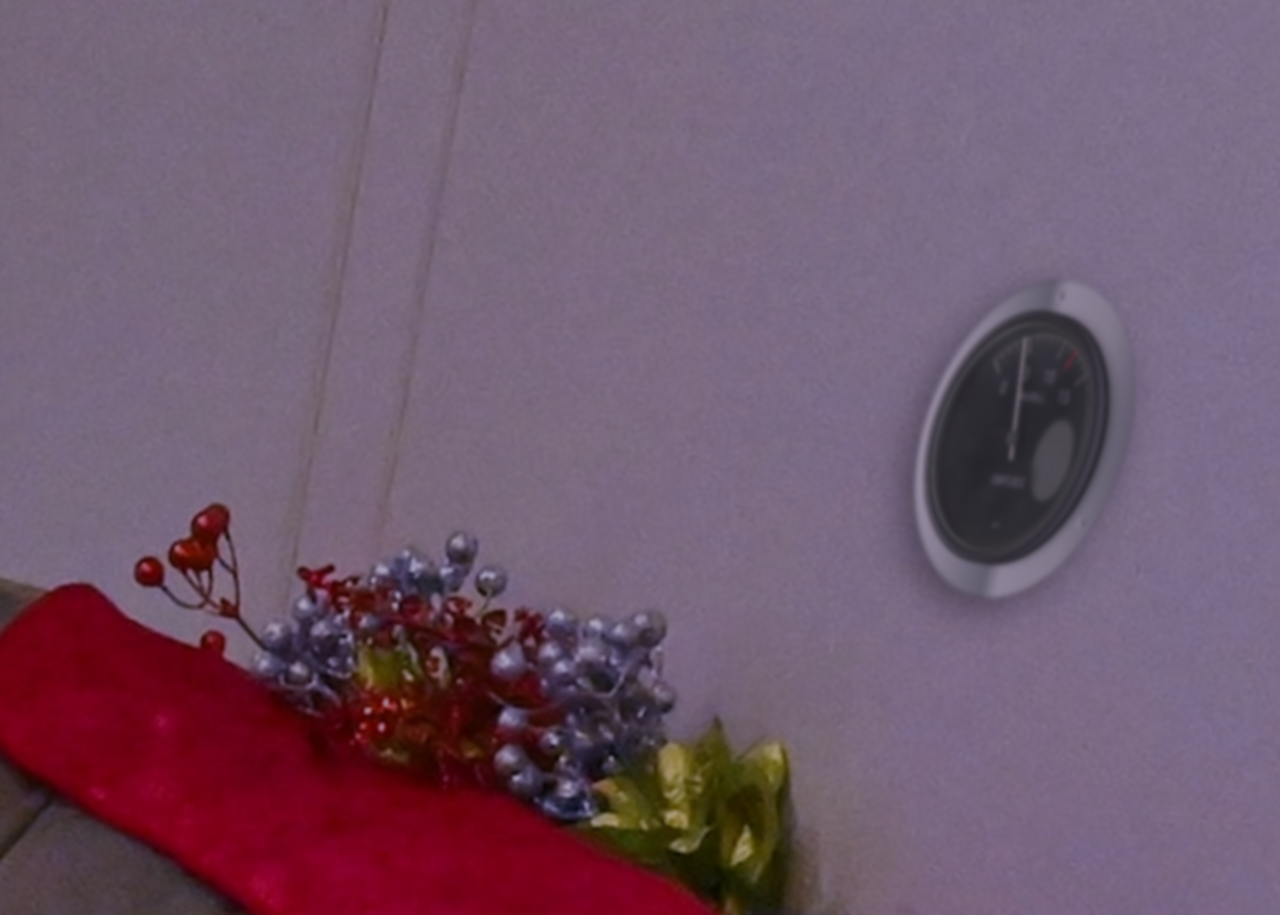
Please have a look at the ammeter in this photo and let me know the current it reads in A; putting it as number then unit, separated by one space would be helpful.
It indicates 5 A
